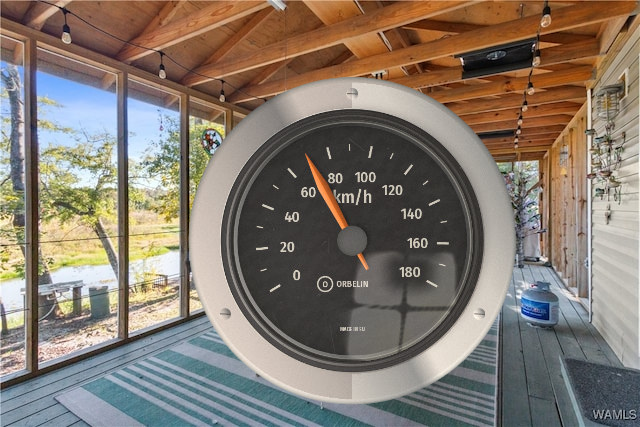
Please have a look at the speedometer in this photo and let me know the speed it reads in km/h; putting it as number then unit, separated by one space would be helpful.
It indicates 70 km/h
